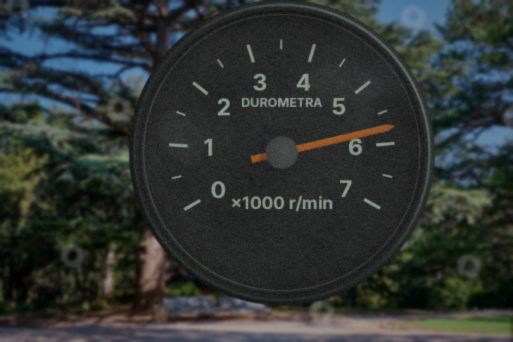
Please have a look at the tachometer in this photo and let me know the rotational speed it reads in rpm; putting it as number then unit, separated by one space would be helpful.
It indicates 5750 rpm
